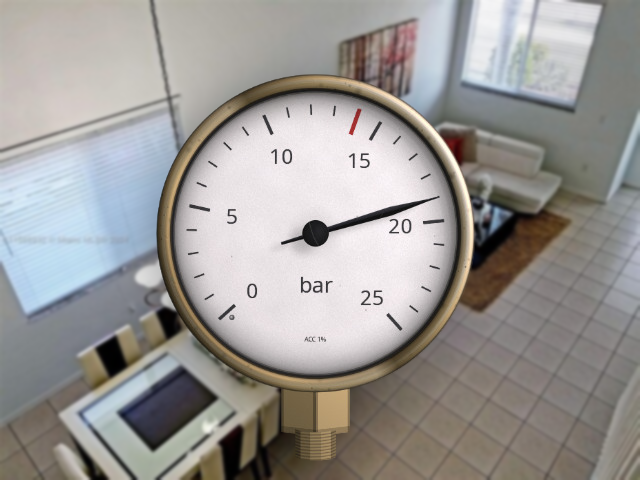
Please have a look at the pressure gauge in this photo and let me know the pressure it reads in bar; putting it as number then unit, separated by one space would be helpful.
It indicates 19 bar
